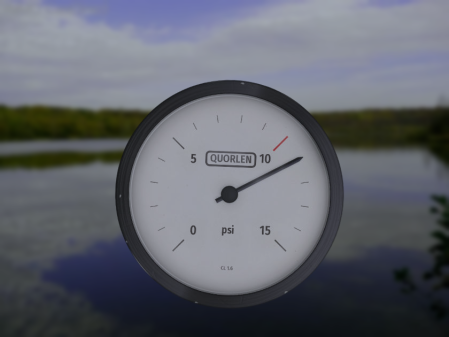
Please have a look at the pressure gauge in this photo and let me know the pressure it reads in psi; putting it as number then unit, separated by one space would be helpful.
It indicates 11 psi
